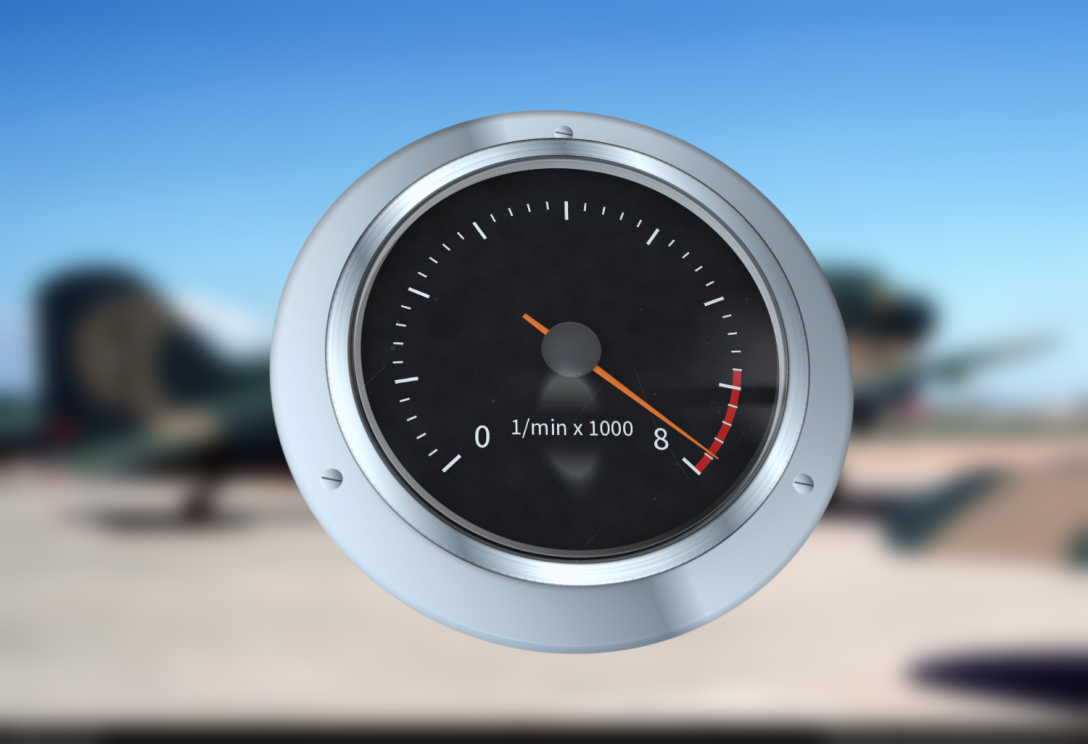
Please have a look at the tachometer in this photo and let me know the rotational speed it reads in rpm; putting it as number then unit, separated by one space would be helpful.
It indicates 7800 rpm
